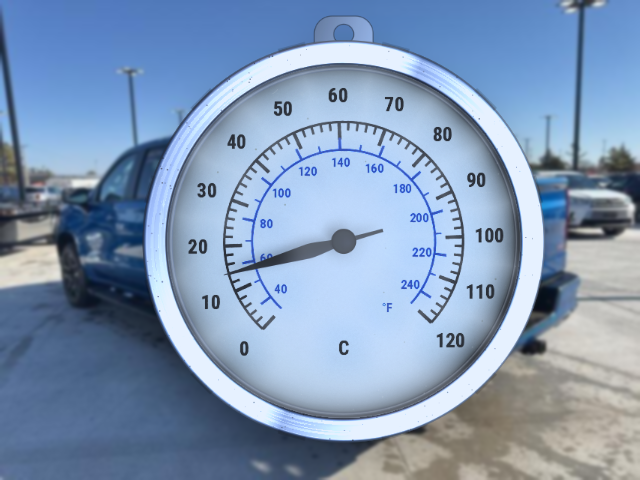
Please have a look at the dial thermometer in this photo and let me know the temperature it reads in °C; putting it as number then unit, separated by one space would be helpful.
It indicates 14 °C
